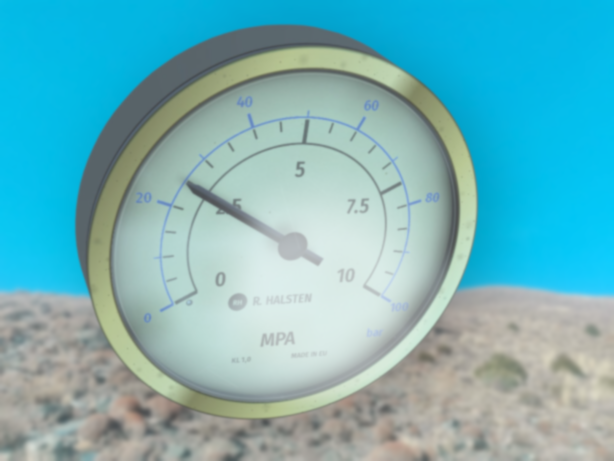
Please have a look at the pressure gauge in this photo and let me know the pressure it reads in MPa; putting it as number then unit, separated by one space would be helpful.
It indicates 2.5 MPa
